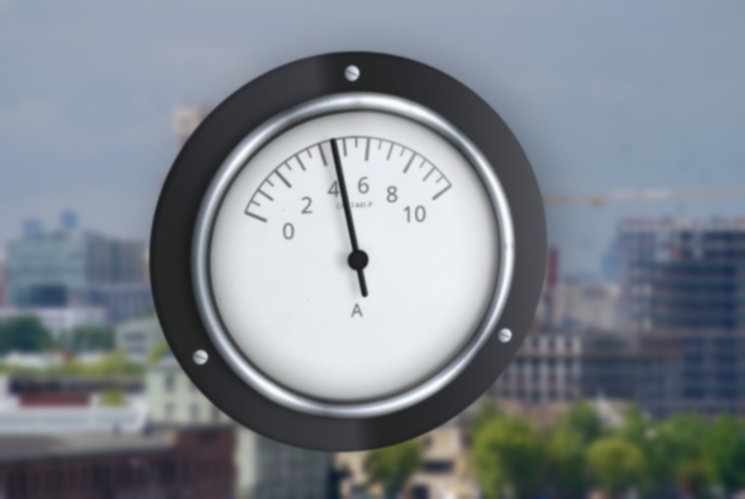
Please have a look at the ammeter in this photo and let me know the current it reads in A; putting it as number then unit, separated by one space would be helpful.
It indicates 4.5 A
